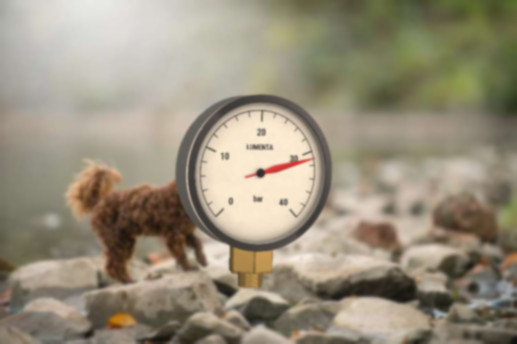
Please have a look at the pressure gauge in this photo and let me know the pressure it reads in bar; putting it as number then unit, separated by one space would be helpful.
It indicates 31 bar
